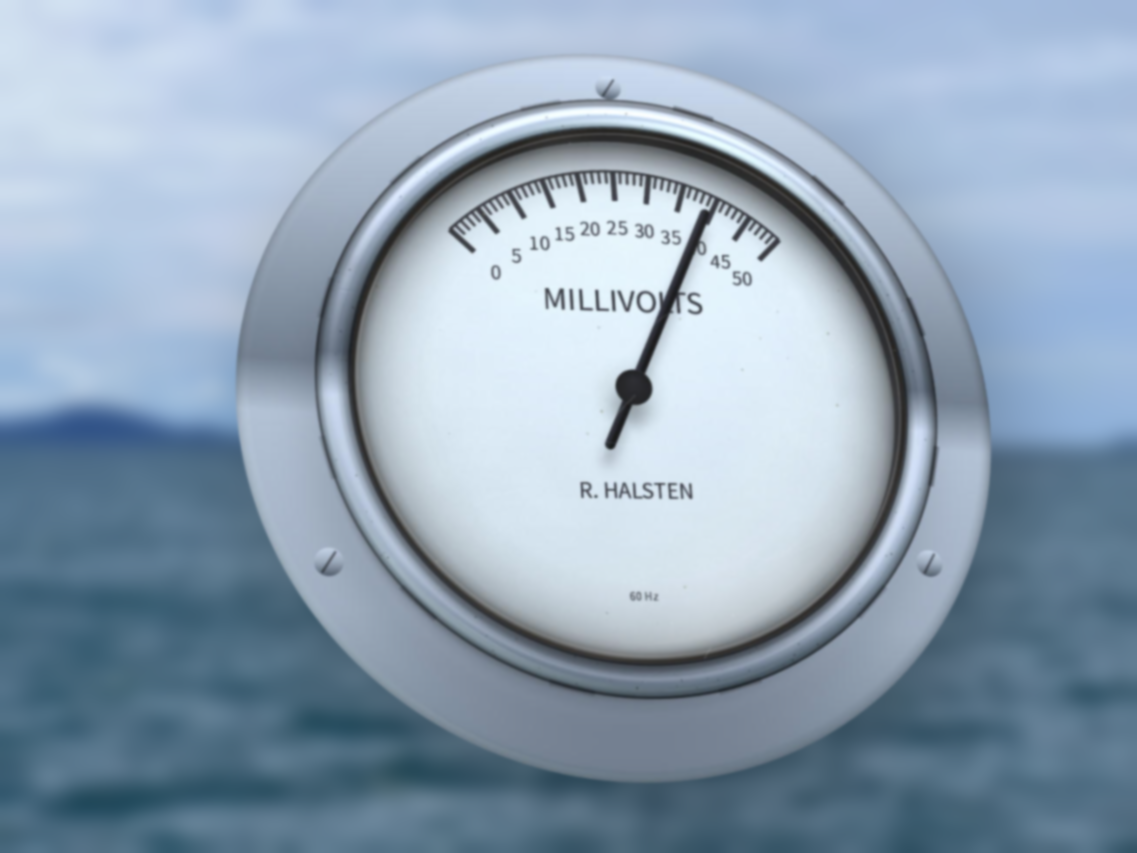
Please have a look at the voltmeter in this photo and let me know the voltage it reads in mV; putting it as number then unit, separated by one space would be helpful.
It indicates 39 mV
